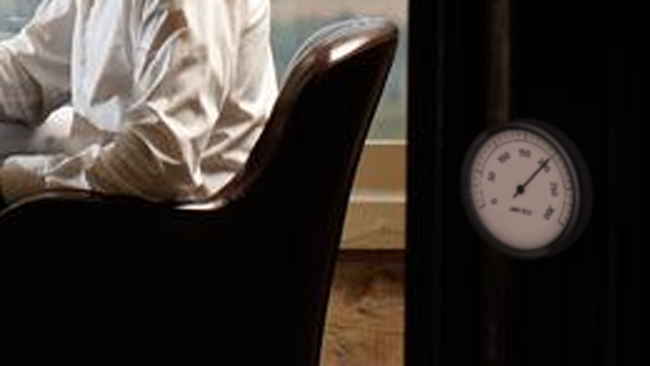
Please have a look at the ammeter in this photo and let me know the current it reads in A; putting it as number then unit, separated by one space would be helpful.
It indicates 200 A
